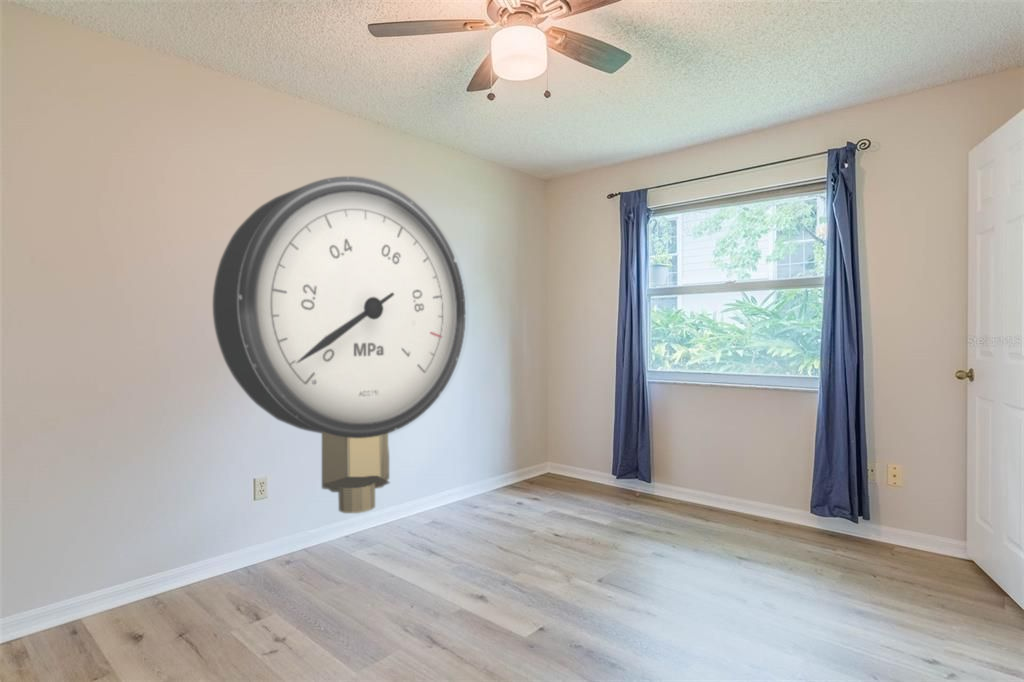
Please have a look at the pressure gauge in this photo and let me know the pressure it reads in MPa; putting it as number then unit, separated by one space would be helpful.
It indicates 0.05 MPa
